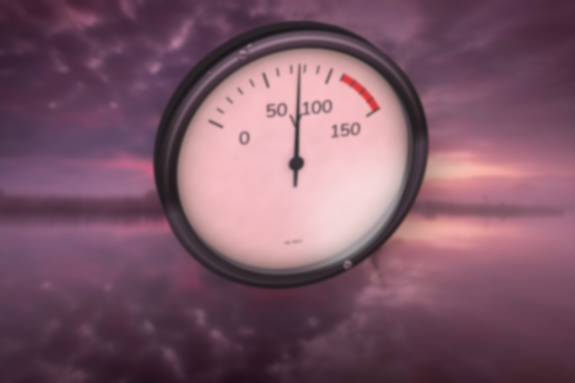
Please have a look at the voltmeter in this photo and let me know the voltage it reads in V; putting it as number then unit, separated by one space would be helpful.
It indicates 75 V
